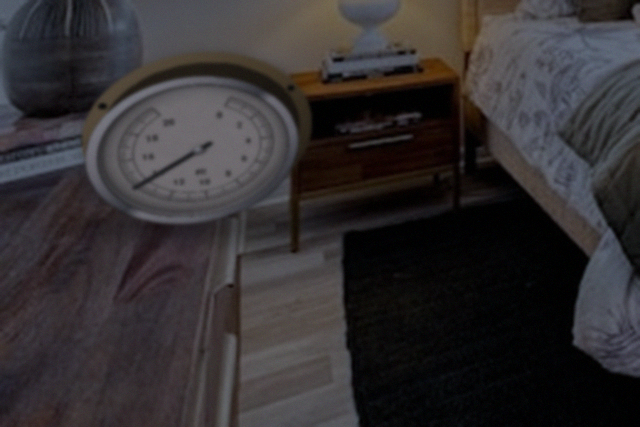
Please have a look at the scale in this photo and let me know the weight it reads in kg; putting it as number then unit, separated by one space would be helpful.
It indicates 14 kg
